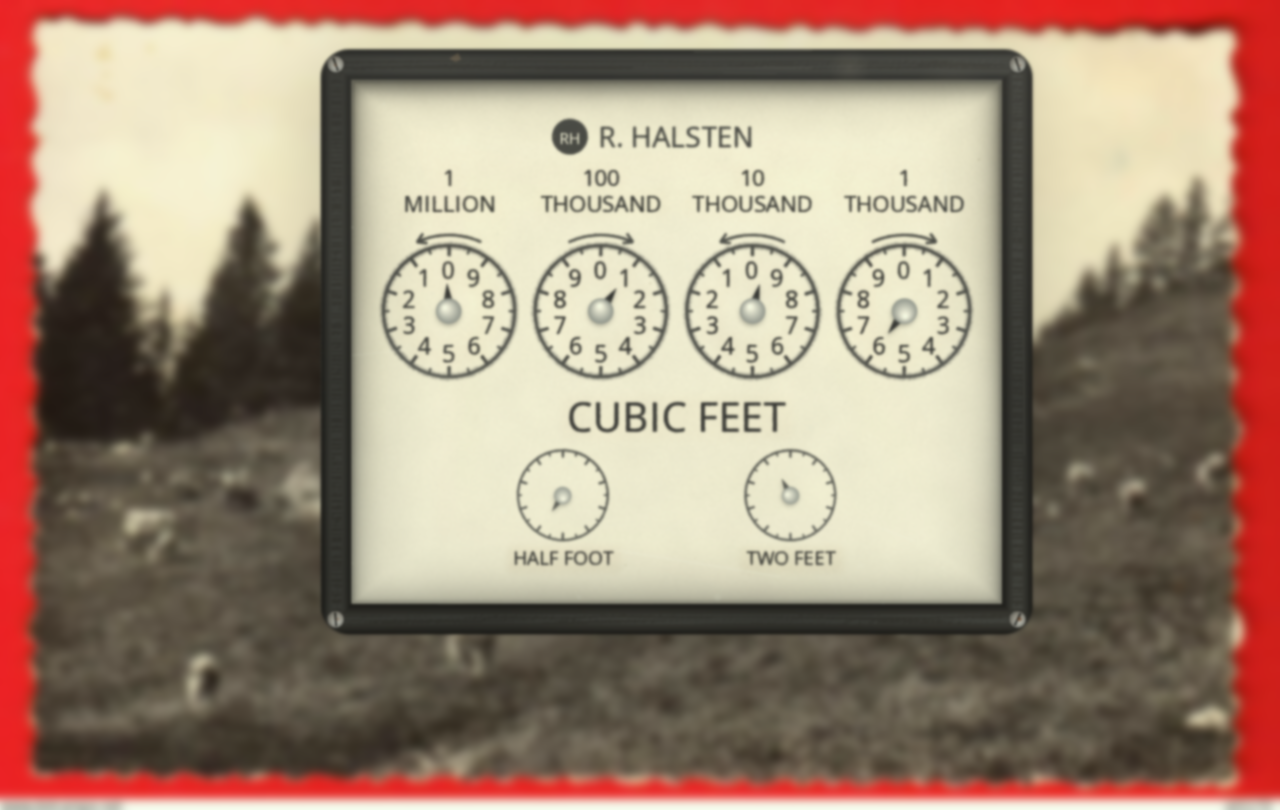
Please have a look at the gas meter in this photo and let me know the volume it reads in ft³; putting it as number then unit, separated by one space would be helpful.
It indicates 9600 ft³
